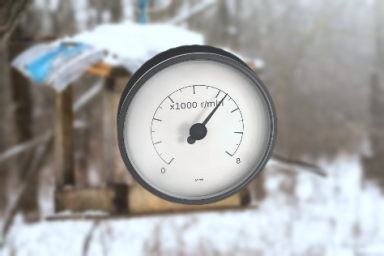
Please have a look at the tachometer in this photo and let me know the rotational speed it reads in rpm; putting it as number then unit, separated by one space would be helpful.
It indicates 5250 rpm
